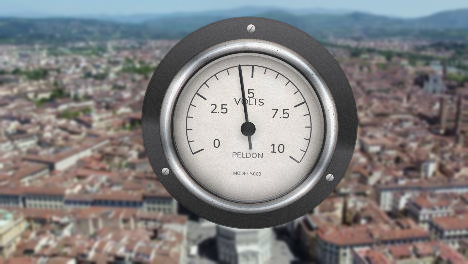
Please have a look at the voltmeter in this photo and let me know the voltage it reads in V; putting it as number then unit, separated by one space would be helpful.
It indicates 4.5 V
